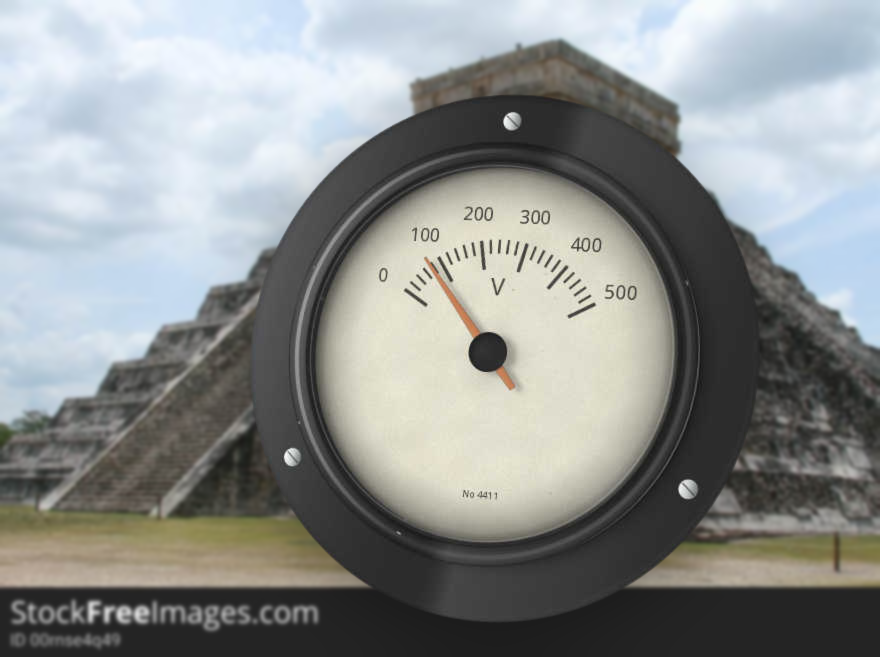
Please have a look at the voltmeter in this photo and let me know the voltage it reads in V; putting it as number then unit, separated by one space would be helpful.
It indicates 80 V
